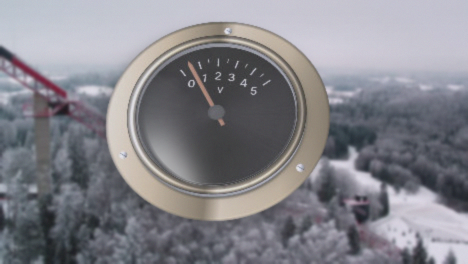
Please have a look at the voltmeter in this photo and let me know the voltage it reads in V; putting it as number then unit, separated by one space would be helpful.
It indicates 0.5 V
